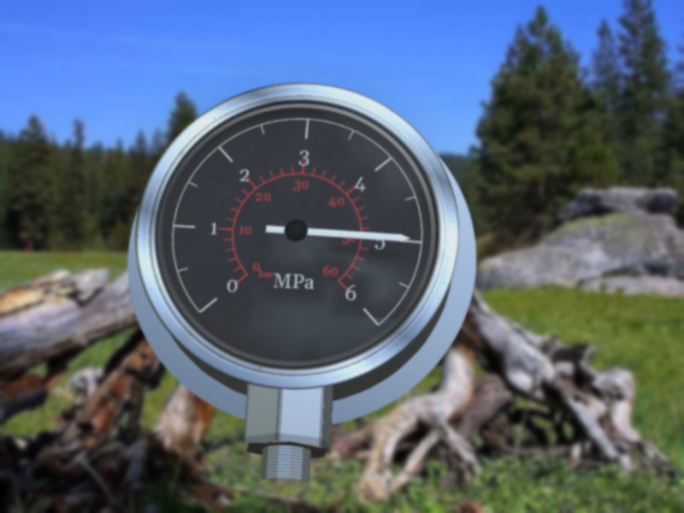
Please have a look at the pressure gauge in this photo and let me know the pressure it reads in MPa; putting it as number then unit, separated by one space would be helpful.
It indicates 5 MPa
